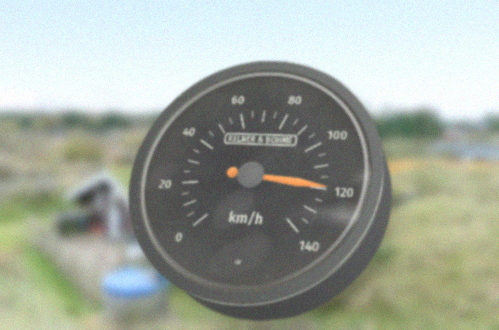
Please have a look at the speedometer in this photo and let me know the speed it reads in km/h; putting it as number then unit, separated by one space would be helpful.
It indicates 120 km/h
